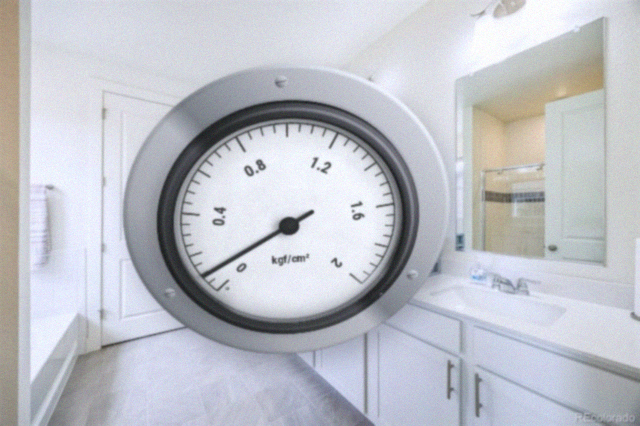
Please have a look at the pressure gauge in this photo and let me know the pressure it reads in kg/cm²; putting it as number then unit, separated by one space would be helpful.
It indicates 0.1 kg/cm²
